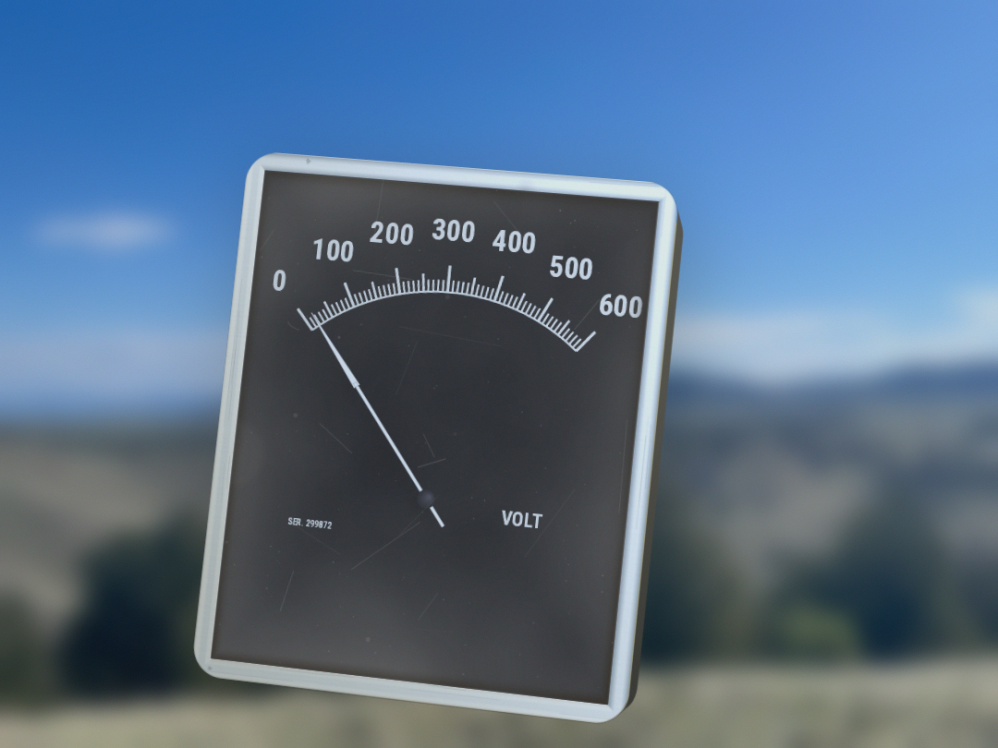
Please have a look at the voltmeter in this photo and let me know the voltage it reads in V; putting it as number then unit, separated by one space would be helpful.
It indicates 20 V
